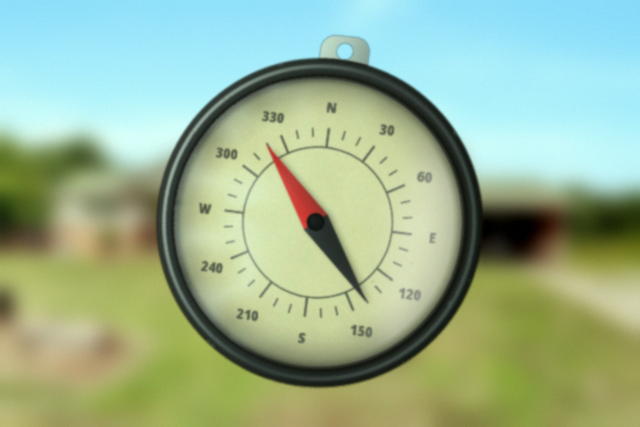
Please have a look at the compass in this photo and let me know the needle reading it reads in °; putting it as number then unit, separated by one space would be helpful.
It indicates 320 °
